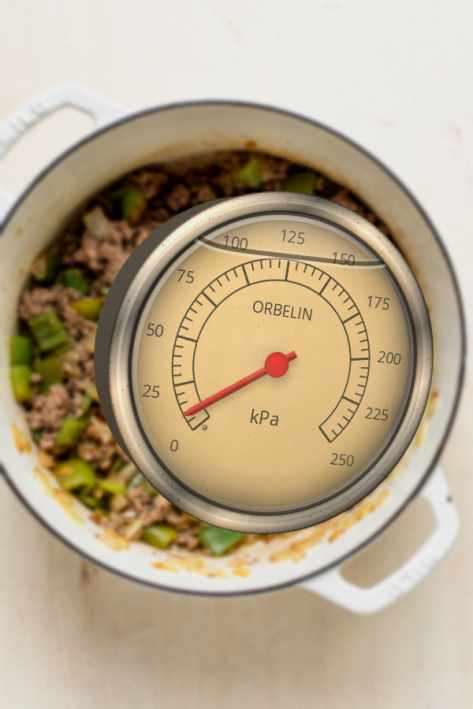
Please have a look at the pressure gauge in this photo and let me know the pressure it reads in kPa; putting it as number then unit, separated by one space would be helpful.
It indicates 10 kPa
